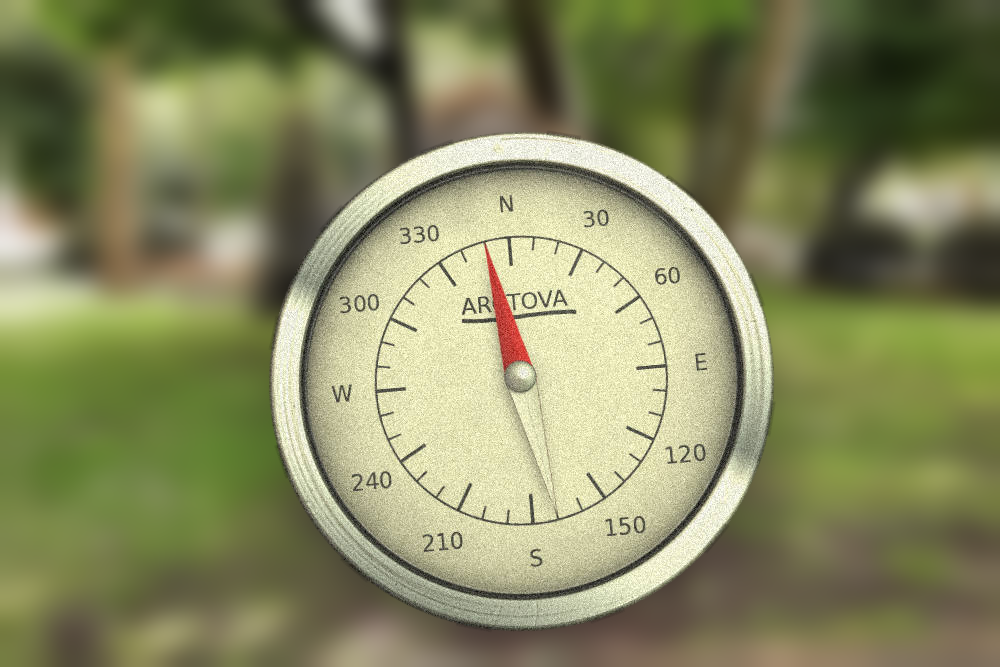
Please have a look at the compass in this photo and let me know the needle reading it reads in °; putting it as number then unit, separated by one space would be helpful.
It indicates 350 °
